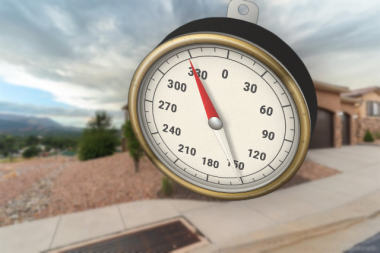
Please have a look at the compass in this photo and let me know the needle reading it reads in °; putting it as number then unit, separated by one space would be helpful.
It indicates 330 °
